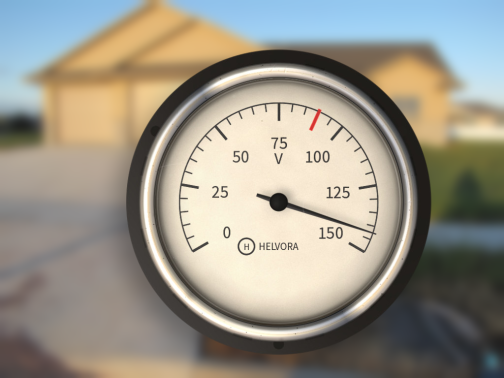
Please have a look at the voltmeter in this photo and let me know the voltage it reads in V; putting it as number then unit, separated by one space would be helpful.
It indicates 142.5 V
